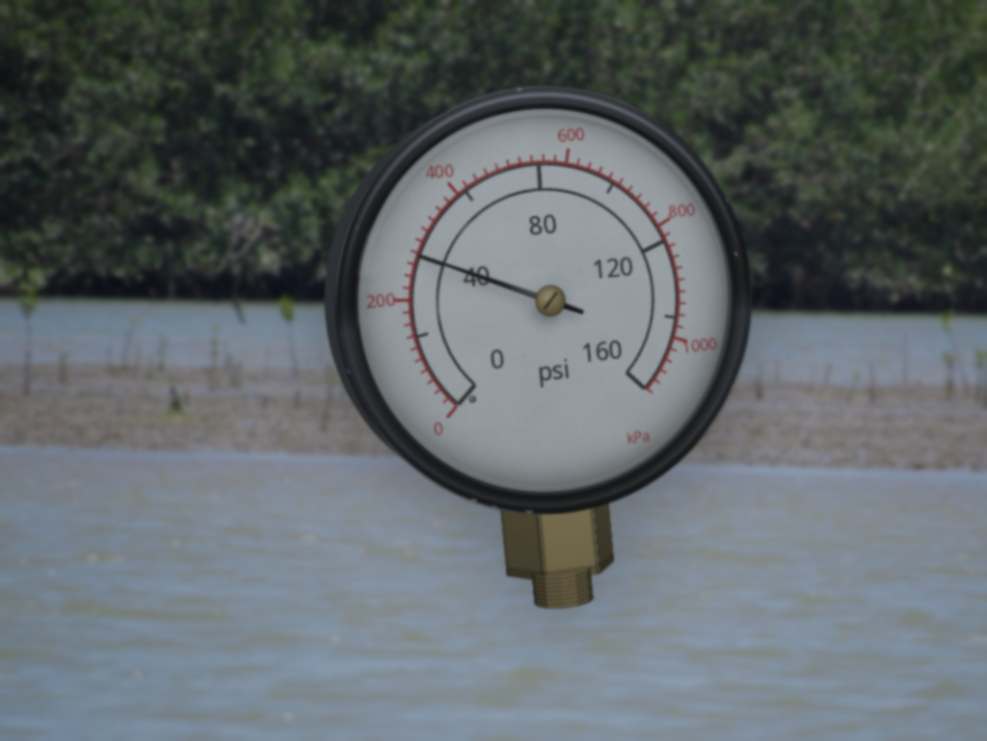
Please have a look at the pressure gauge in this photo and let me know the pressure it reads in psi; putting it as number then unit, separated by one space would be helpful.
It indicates 40 psi
